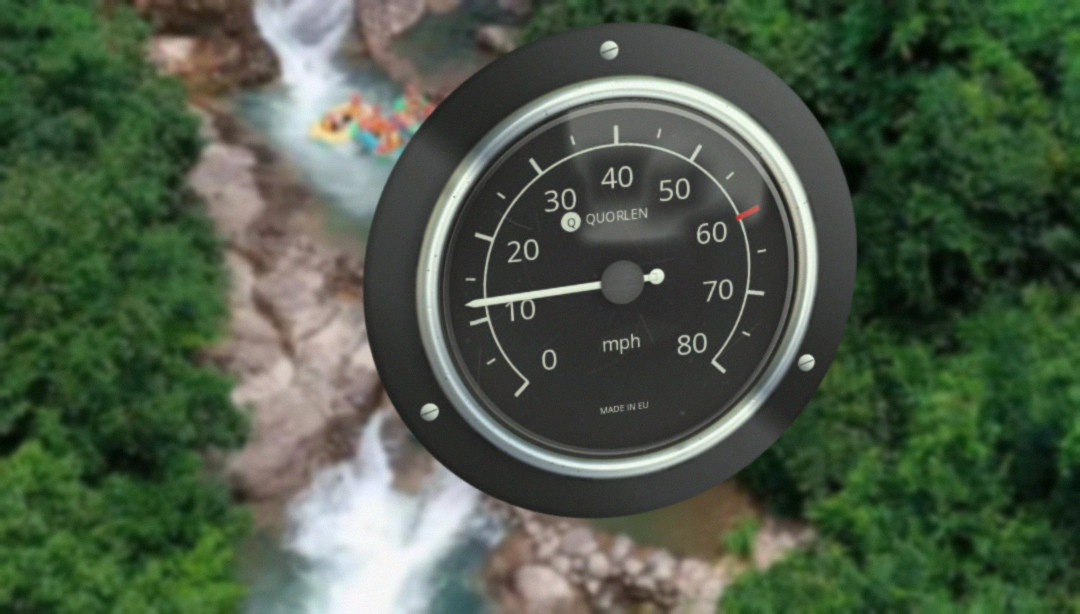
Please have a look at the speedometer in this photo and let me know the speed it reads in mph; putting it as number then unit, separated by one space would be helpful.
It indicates 12.5 mph
